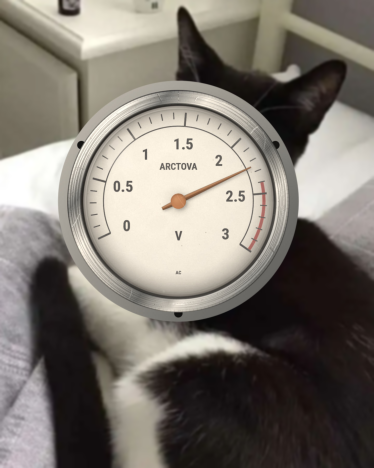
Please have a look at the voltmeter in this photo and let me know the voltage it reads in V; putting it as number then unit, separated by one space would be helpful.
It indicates 2.25 V
